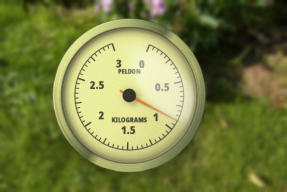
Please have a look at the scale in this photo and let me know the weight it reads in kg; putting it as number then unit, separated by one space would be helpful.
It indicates 0.9 kg
